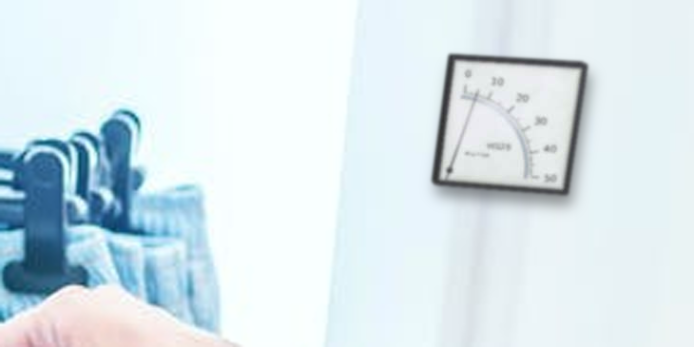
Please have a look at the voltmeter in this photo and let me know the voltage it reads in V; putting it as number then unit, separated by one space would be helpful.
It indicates 5 V
